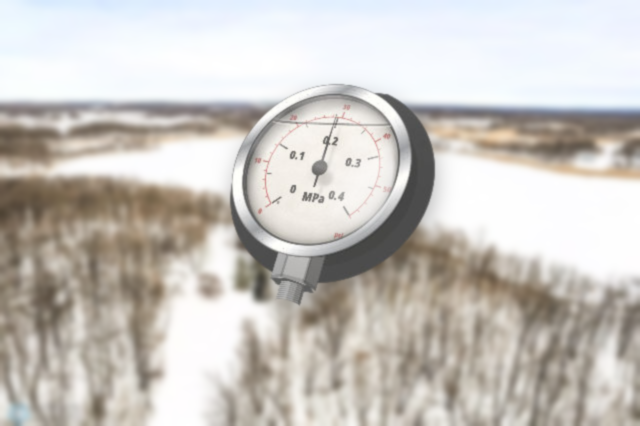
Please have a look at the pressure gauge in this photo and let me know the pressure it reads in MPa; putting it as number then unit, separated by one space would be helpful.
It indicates 0.2 MPa
